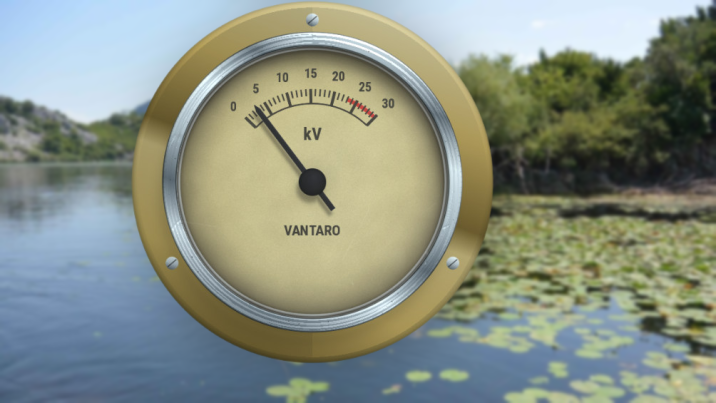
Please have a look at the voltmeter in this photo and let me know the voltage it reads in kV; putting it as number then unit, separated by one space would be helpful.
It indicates 3 kV
